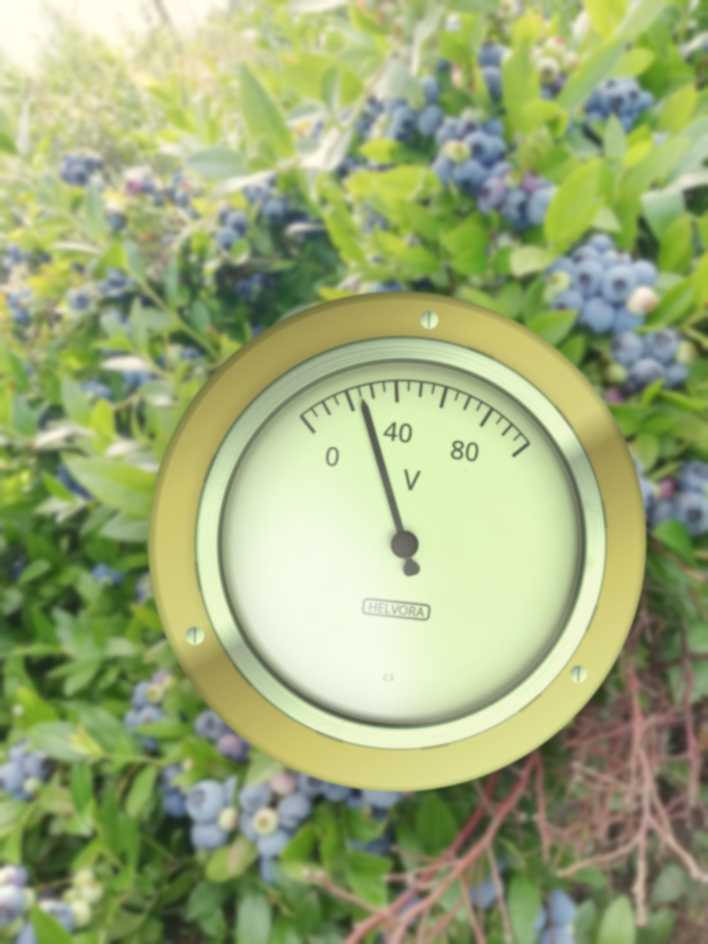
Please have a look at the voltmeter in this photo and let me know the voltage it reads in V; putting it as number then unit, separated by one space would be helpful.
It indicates 25 V
